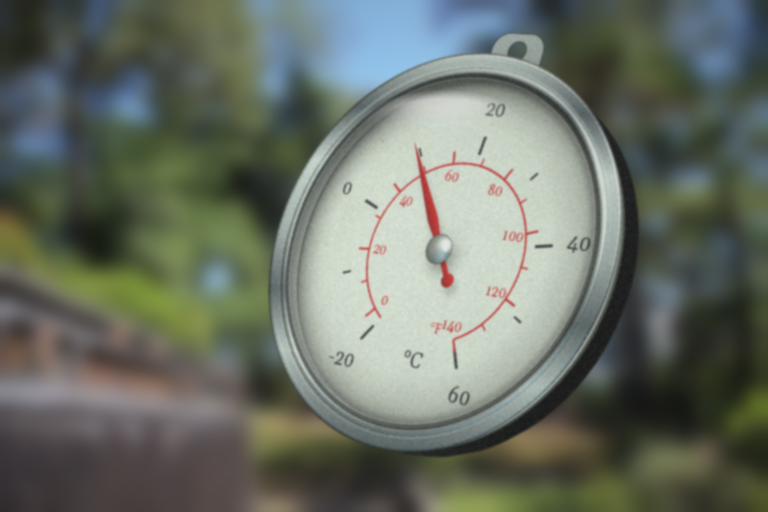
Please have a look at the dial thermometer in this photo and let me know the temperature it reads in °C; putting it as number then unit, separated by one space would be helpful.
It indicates 10 °C
